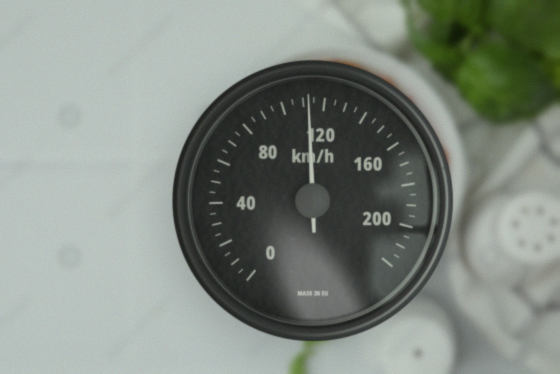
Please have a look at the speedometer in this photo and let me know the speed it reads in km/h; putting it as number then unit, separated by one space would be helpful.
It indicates 112.5 km/h
